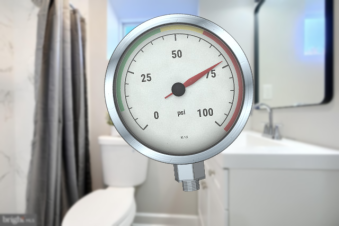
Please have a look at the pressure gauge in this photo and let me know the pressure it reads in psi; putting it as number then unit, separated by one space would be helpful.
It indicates 72.5 psi
